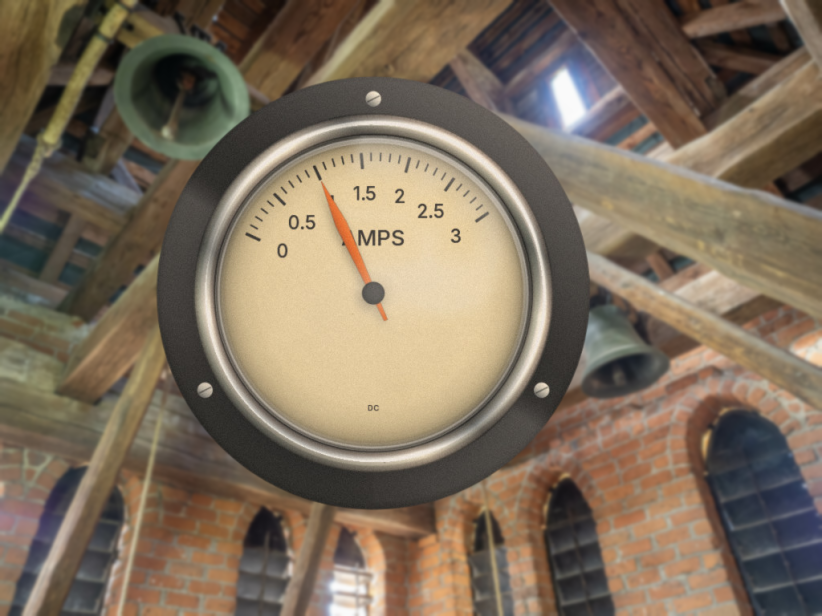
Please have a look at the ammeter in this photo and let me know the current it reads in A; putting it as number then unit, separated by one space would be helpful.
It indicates 1 A
